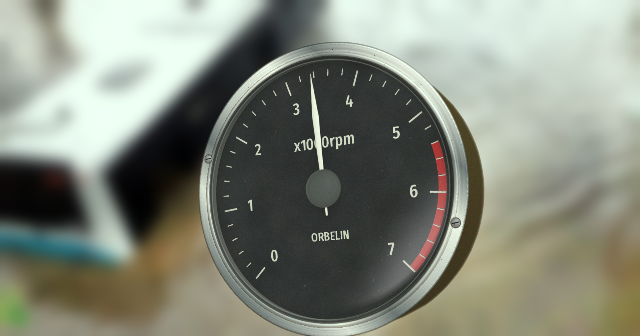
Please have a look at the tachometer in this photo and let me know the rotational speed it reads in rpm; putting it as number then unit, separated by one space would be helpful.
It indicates 3400 rpm
